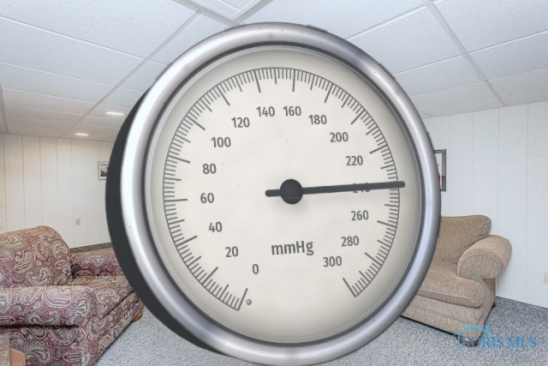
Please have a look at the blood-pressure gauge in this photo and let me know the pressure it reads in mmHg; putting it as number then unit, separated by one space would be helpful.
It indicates 240 mmHg
